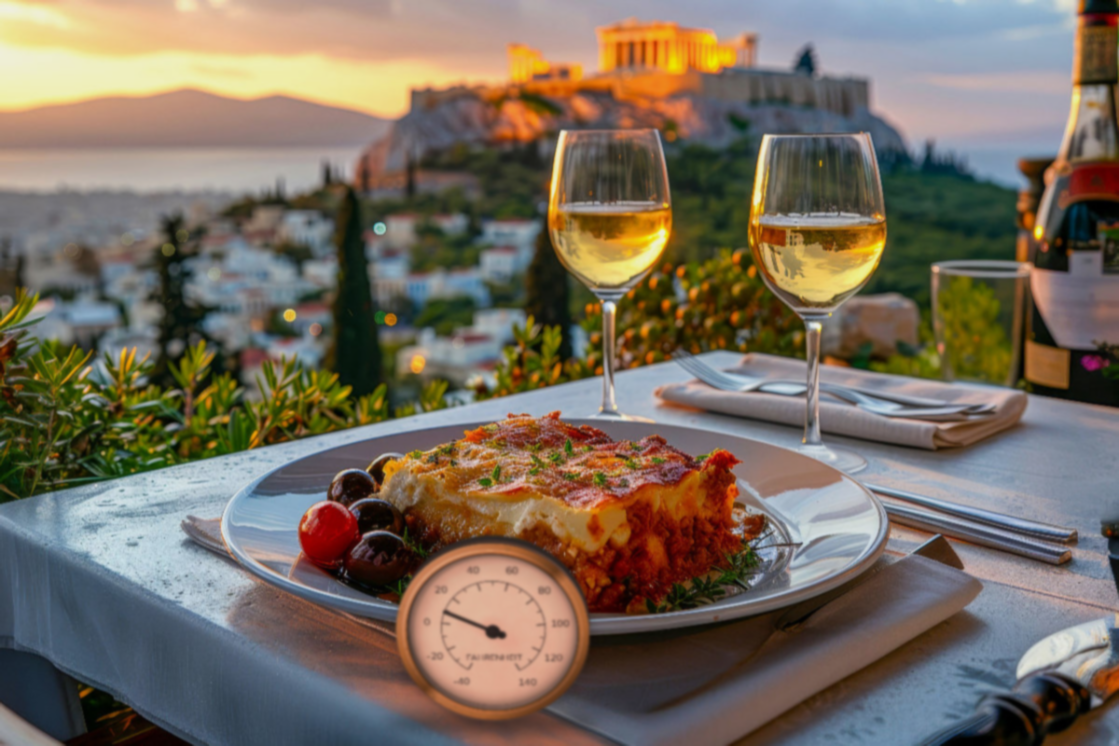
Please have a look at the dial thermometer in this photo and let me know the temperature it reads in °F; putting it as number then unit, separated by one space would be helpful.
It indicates 10 °F
